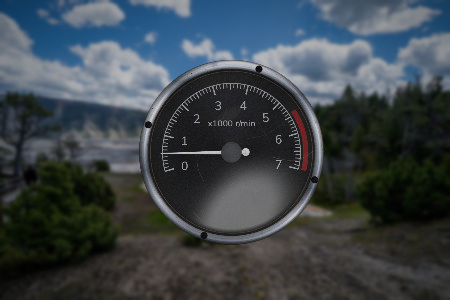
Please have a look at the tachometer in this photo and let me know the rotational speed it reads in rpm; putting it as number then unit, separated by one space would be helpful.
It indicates 500 rpm
